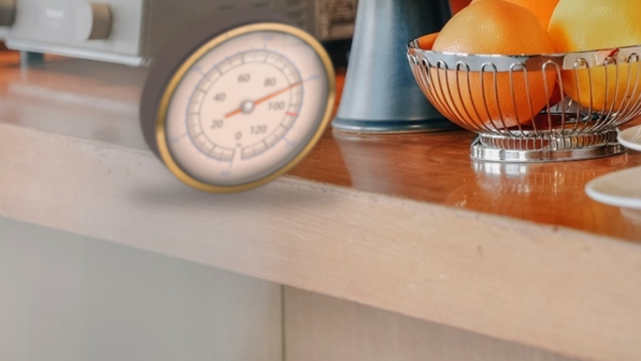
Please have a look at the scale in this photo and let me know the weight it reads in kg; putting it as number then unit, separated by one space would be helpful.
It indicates 90 kg
